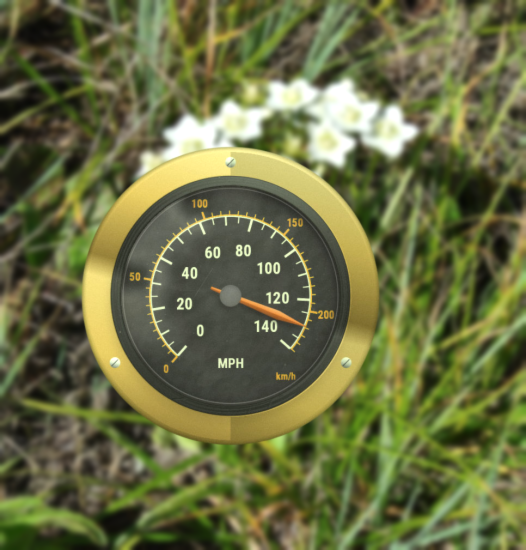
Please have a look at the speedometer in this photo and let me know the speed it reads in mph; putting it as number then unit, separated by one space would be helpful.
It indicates 130 mph
